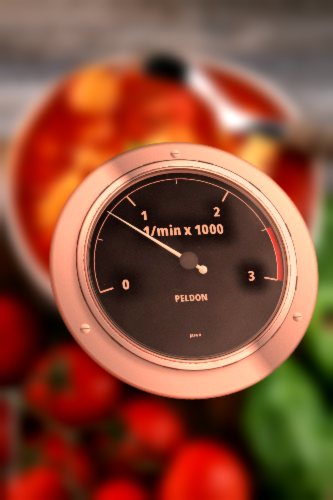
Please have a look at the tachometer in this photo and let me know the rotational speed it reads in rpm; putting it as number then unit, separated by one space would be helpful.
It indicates 750 rpm
